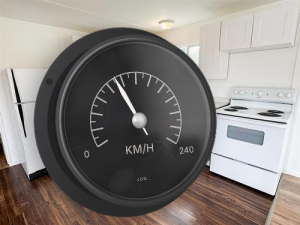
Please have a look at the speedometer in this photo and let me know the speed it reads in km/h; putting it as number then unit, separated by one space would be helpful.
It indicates 90 km/h
